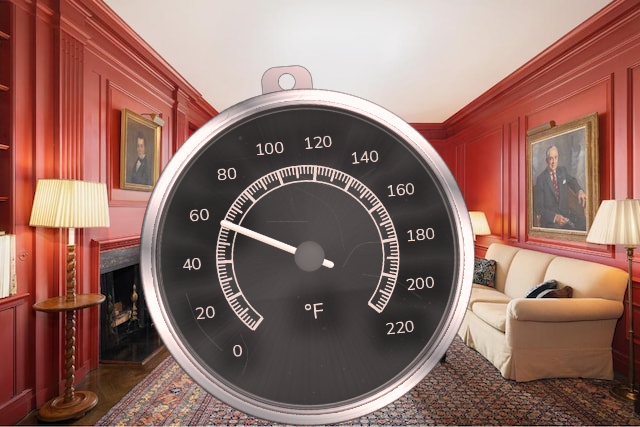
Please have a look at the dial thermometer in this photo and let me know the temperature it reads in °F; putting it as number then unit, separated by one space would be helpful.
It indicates 60 °F
